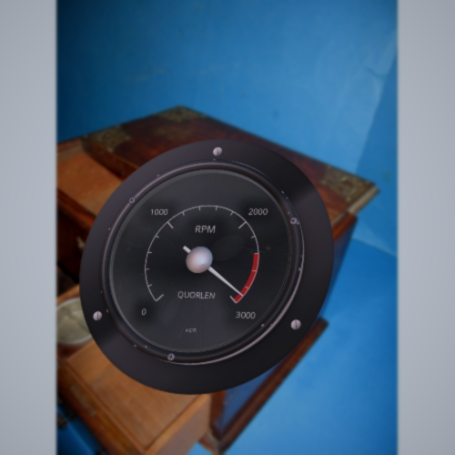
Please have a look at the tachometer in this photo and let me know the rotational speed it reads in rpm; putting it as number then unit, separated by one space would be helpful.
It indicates 2900 rpm
